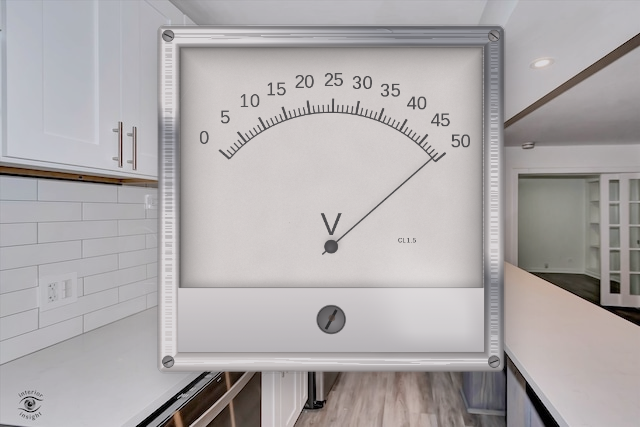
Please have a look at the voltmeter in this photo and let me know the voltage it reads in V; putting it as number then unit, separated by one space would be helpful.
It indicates 49 V
